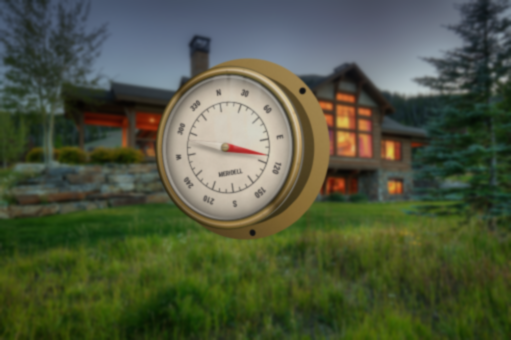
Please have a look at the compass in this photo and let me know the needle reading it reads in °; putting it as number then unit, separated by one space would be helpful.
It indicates 110 °
